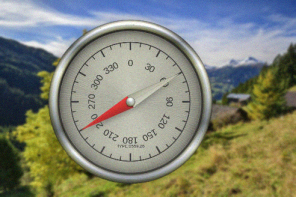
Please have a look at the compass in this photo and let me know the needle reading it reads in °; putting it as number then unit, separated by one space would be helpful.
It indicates 240 °
